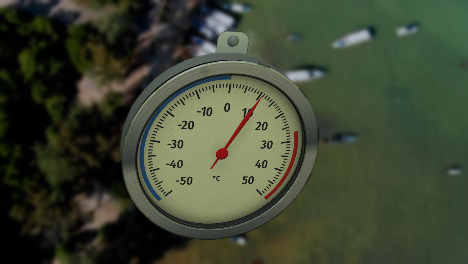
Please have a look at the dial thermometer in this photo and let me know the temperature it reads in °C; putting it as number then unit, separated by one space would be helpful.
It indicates 10 °C
